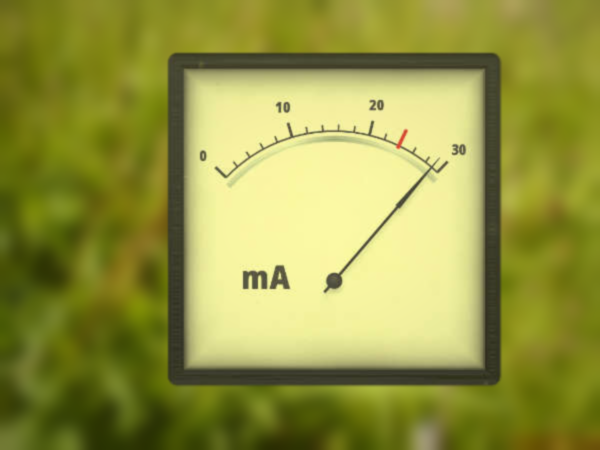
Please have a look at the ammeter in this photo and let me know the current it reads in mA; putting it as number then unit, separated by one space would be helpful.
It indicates 29 mA
